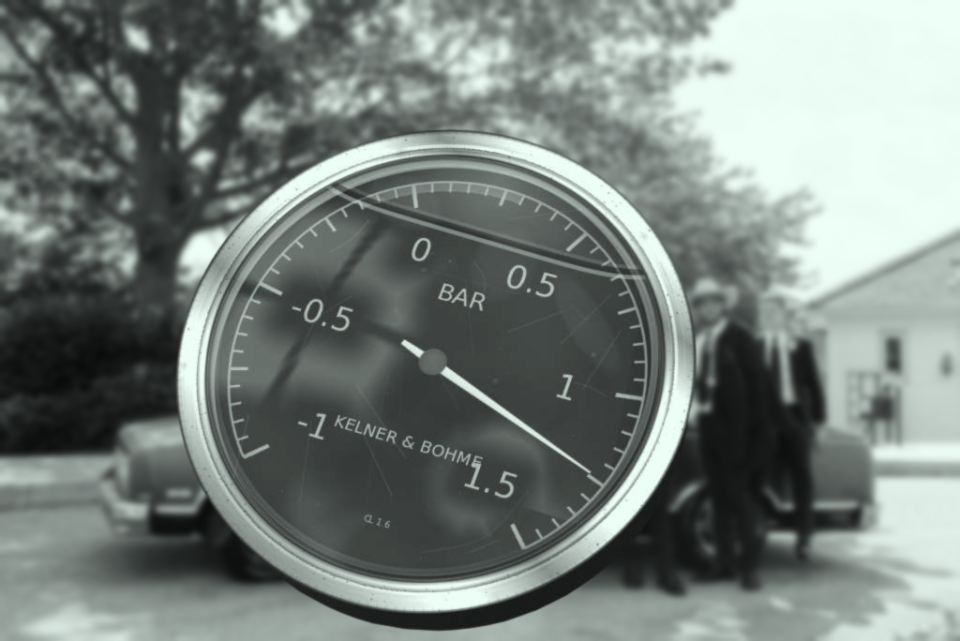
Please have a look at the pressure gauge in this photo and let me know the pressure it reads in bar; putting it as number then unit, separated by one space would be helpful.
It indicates 1.25 bar
